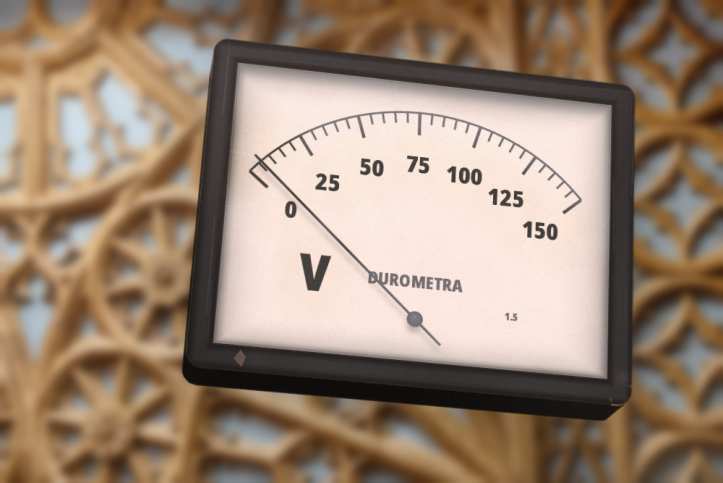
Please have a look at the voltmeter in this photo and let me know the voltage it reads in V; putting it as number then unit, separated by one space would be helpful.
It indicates 5 V
